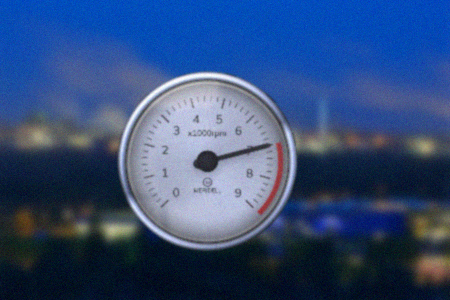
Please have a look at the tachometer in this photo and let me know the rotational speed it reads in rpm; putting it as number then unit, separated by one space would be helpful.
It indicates 7000 rpm
